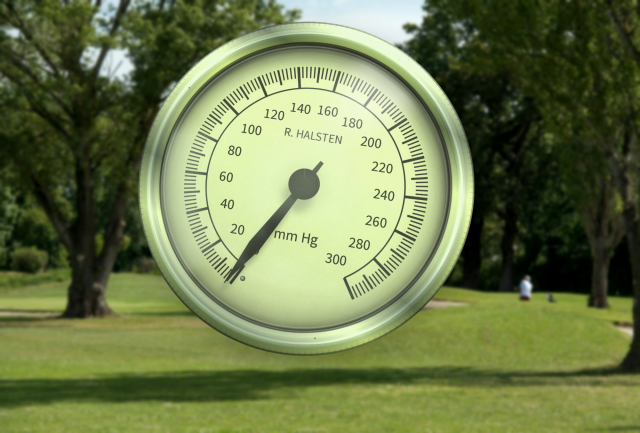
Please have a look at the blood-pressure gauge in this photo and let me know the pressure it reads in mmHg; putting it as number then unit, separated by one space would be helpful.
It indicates 2 mmHg
